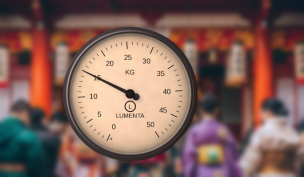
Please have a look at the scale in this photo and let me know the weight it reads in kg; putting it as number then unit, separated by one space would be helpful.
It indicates 15 kg
